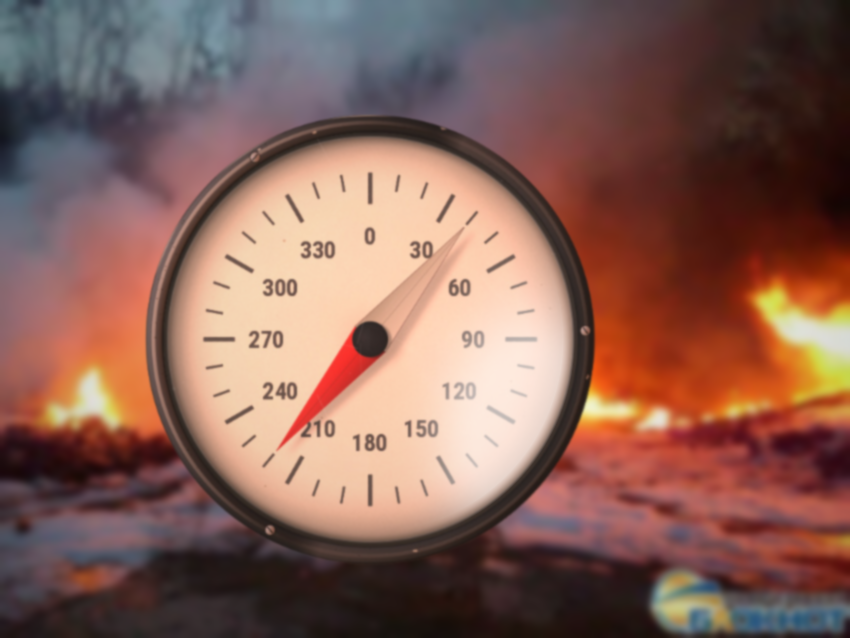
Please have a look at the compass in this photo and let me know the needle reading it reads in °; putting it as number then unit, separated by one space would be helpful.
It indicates 220 °
